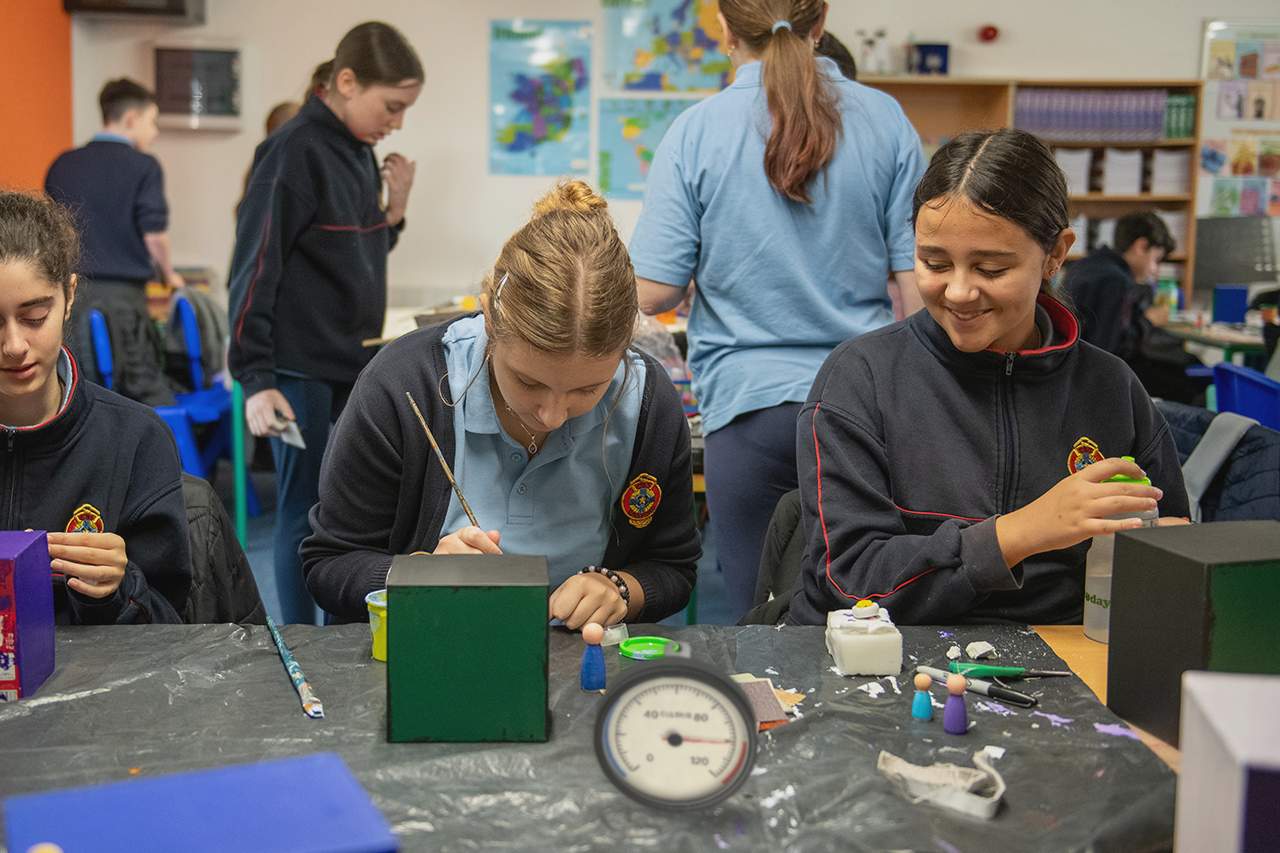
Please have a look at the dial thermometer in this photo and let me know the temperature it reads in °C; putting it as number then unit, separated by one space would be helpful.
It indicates 100 °C
